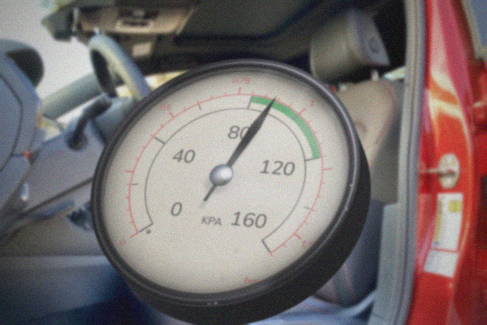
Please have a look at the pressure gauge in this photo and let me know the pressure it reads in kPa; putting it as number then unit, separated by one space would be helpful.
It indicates 90 kPa
